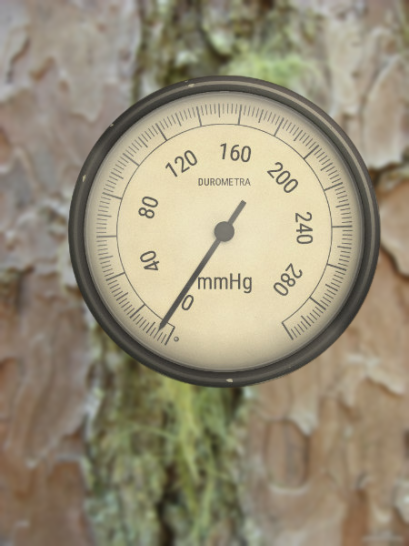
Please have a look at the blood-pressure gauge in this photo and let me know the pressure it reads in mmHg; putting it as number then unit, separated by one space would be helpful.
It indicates 6 mmHg
